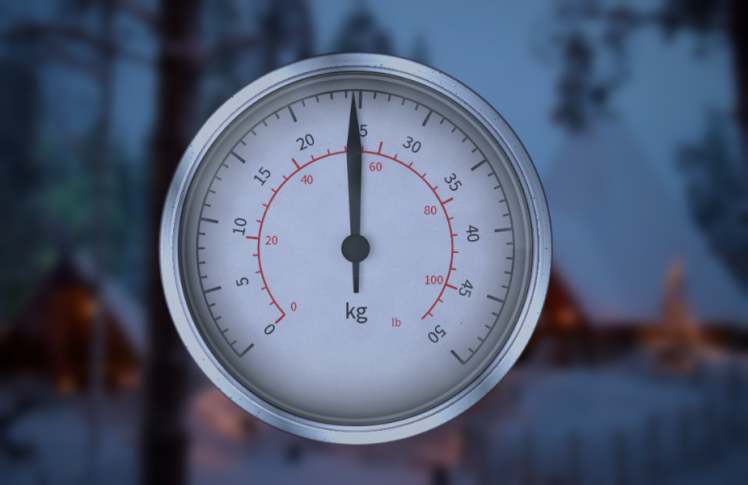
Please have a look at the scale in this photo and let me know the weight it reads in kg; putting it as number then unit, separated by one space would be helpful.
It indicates 24.5 kg
